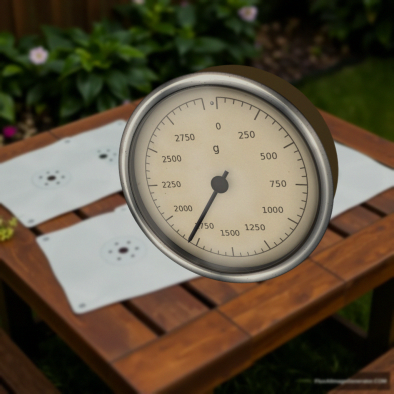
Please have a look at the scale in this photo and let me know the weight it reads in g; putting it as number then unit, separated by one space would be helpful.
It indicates 1800 g
